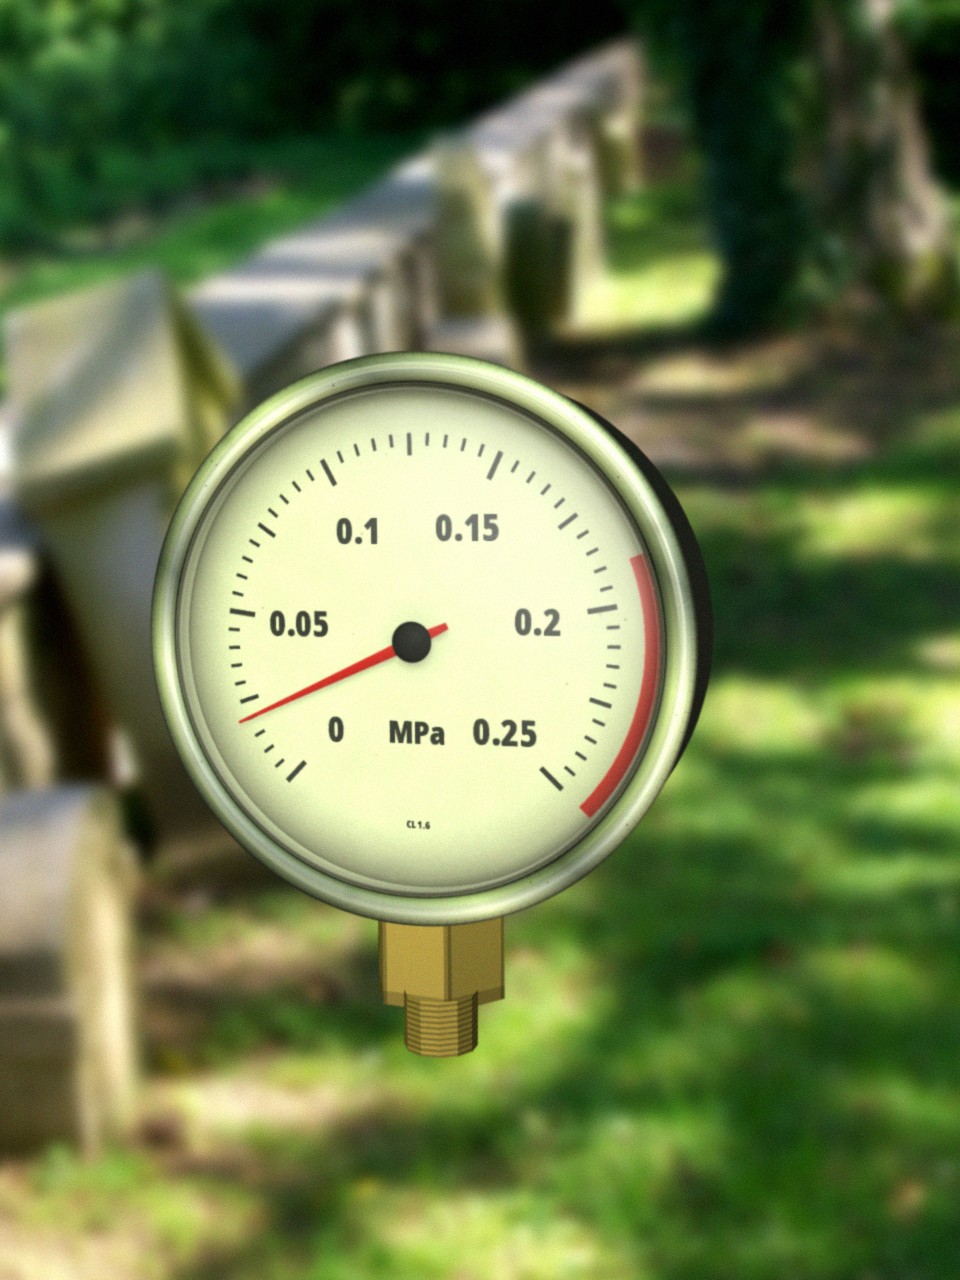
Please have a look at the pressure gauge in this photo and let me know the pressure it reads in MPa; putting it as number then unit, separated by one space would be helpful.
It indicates 0.02 MPa
